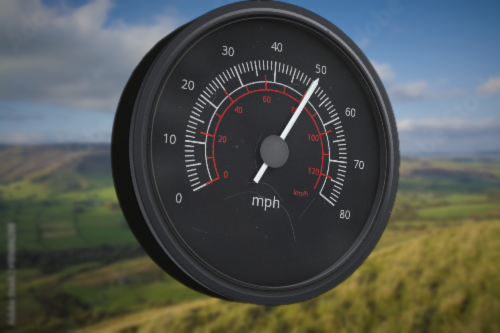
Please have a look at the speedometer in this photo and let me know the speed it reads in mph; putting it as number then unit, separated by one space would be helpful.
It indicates 50 mph
